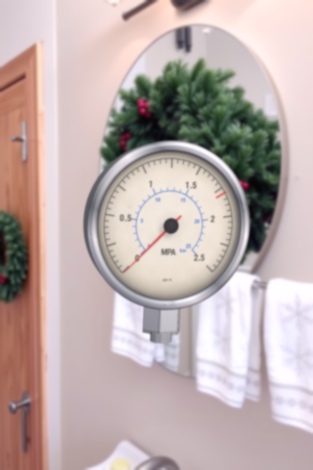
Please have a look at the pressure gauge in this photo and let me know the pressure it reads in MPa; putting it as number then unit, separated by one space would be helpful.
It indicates 0 MPa
